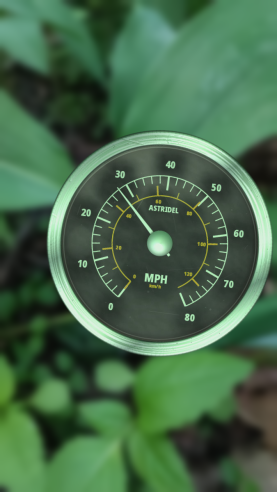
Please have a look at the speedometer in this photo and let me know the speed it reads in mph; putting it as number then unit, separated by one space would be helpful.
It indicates 28 mph
